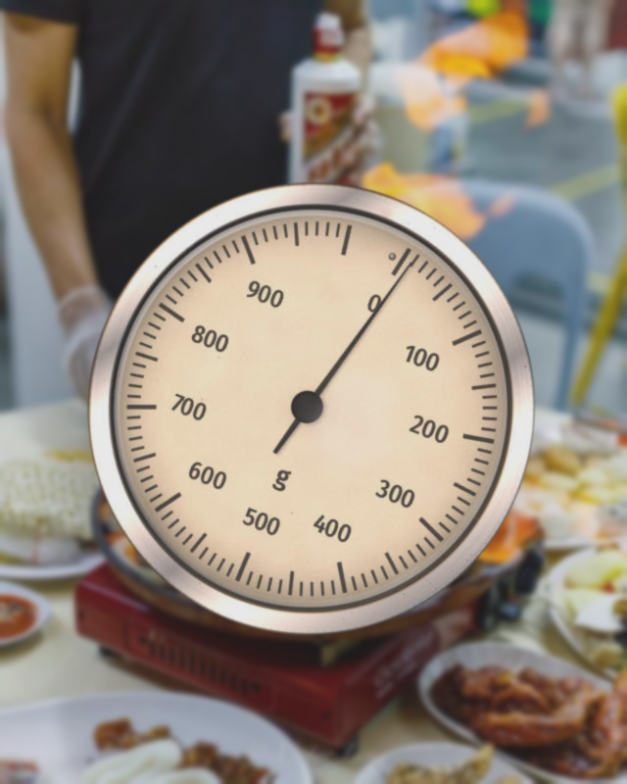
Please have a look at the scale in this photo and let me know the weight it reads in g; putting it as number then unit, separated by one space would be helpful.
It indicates 10 g
